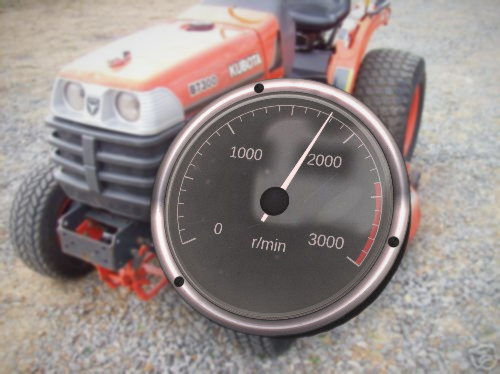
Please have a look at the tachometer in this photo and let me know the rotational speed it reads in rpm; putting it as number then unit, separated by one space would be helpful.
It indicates 1800 rpm
